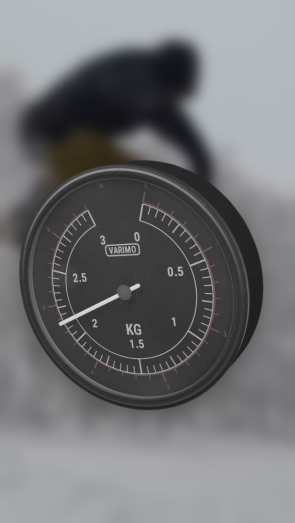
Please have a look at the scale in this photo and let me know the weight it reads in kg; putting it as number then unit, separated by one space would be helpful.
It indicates 2.15 kg
